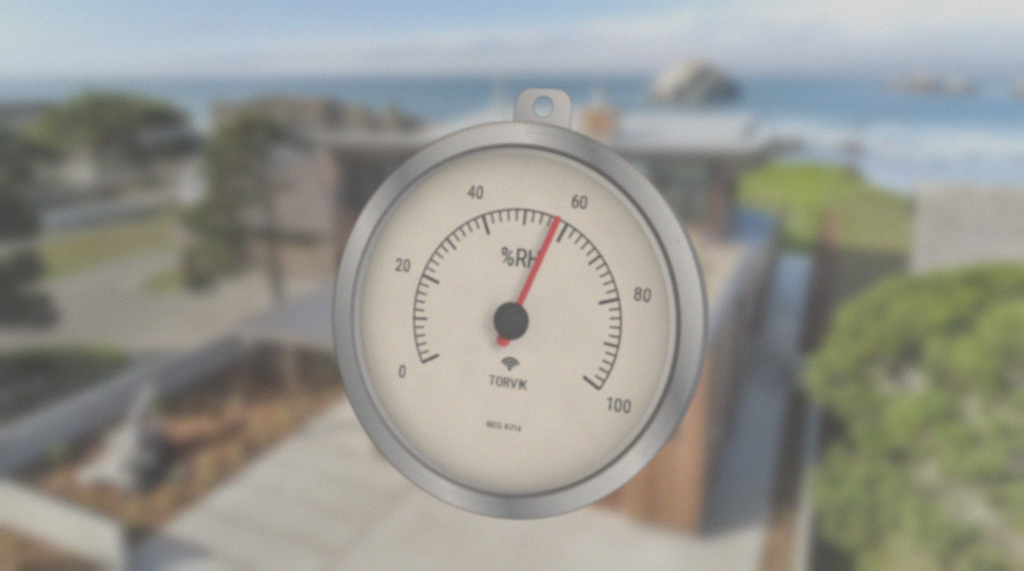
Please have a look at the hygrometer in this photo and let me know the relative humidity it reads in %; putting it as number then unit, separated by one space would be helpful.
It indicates 58 %
